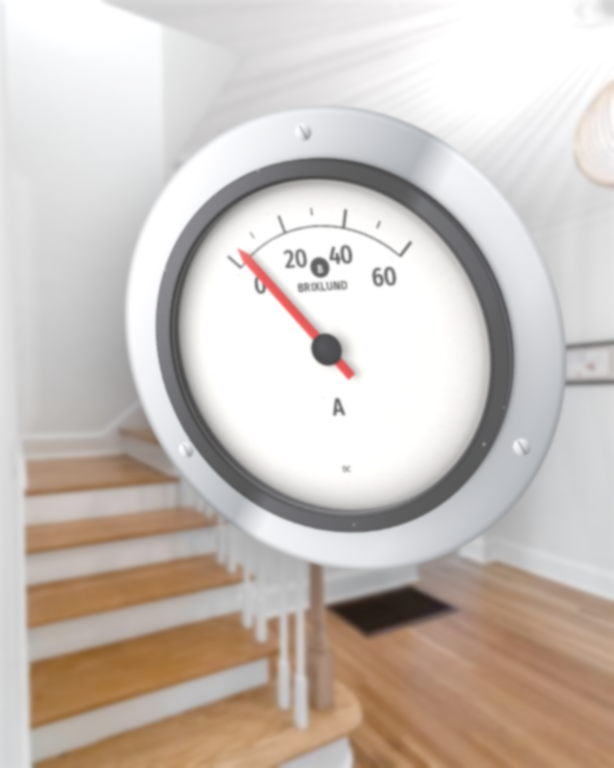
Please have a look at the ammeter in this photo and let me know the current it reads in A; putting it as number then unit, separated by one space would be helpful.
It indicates 5 A
